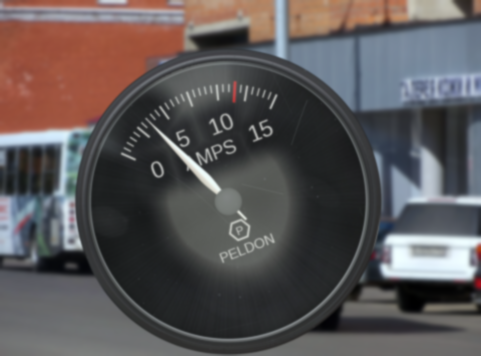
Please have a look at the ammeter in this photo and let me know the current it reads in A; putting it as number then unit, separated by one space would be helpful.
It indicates 3.5 A
